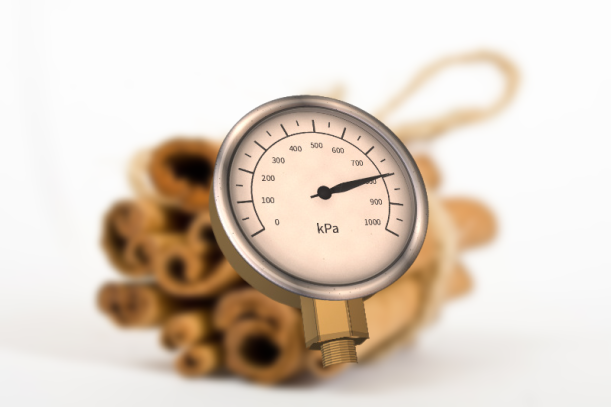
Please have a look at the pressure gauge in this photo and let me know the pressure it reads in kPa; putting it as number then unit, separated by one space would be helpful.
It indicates 800 kPa
